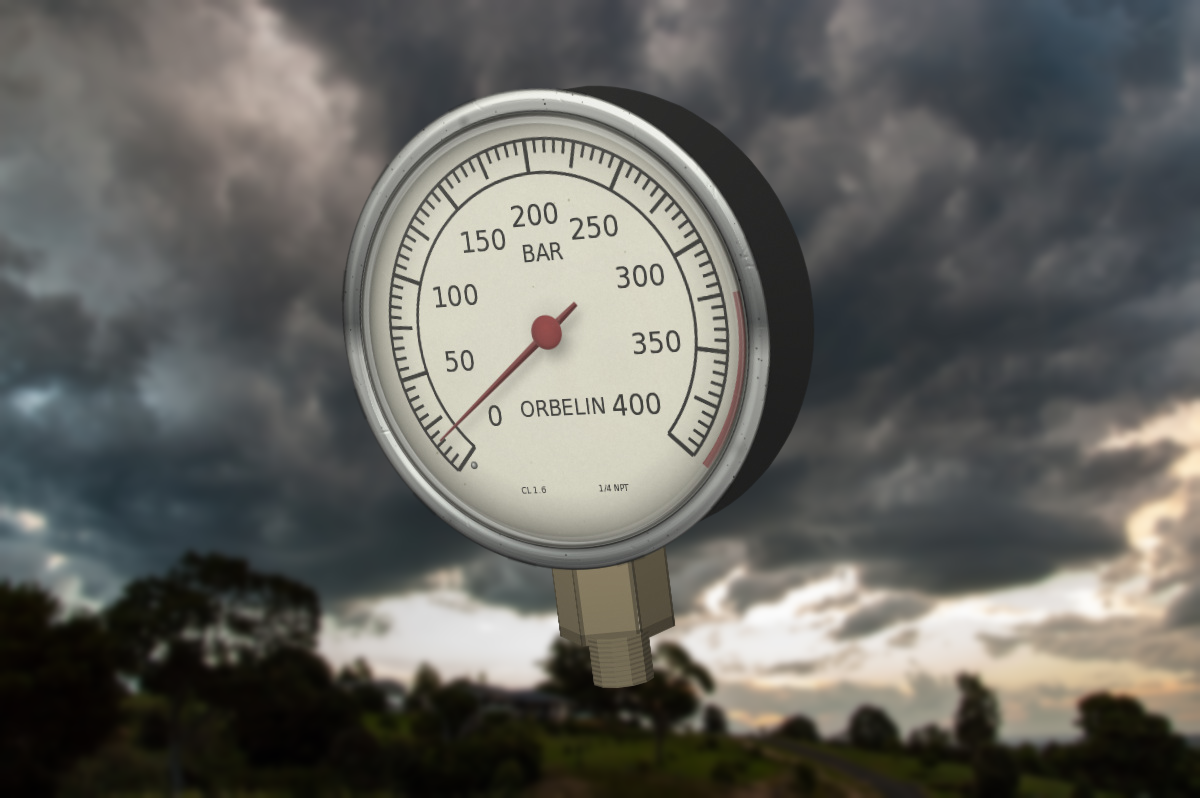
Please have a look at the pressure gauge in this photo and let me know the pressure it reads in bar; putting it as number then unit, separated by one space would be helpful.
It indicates 15 bar
